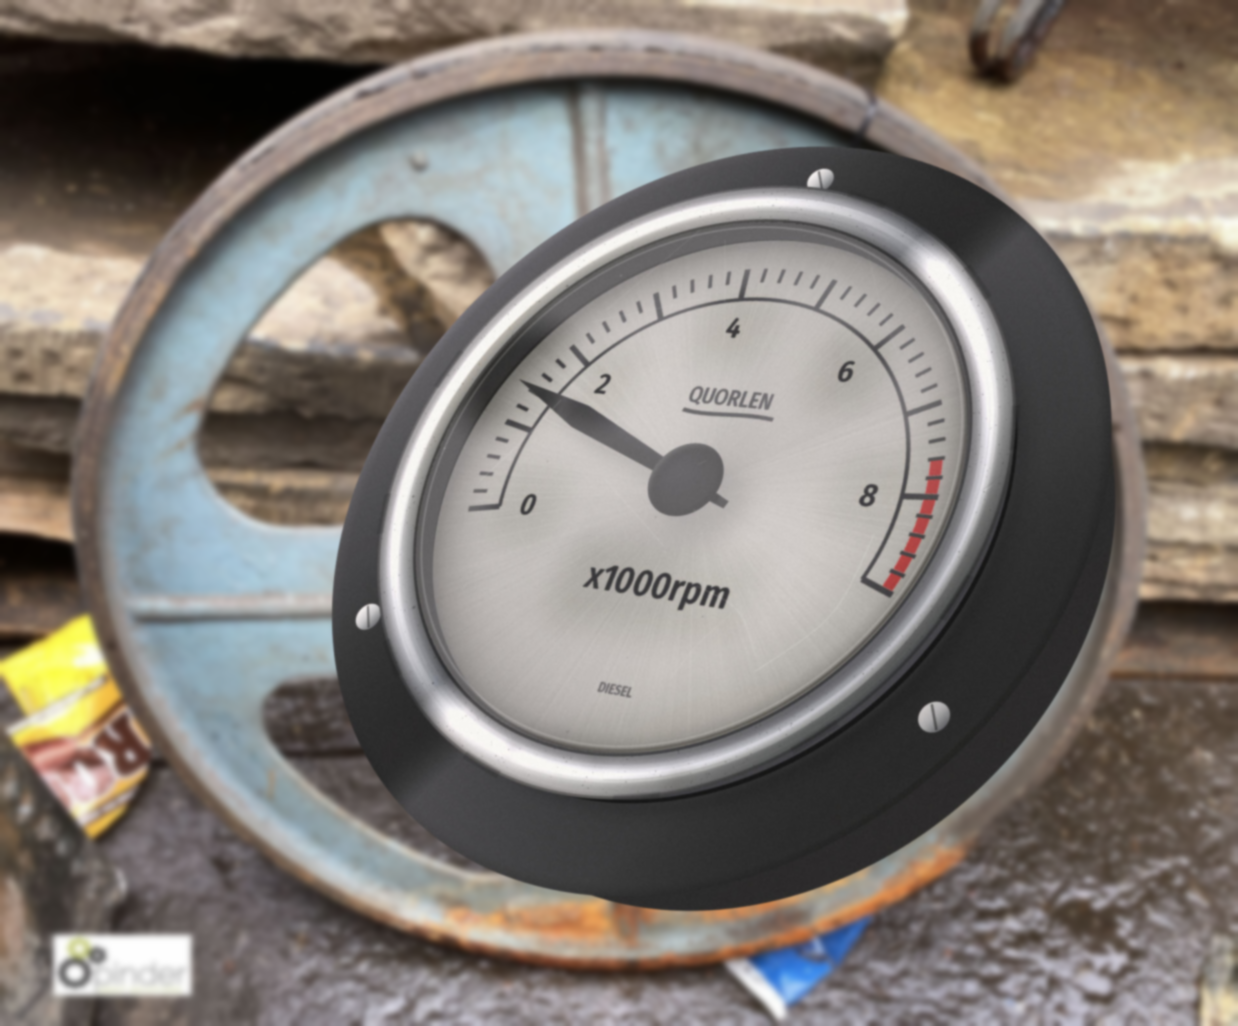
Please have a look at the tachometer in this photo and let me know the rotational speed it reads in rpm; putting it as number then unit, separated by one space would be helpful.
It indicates 1400 rpm
